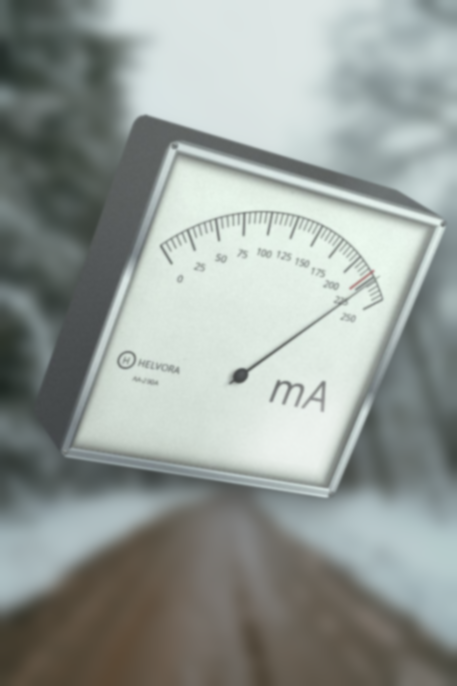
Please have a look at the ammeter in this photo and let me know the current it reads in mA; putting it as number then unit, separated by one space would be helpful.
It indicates 225 mA
